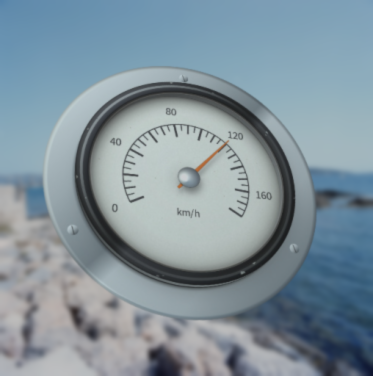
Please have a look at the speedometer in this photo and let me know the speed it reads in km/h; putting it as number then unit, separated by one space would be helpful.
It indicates 120 km/h
